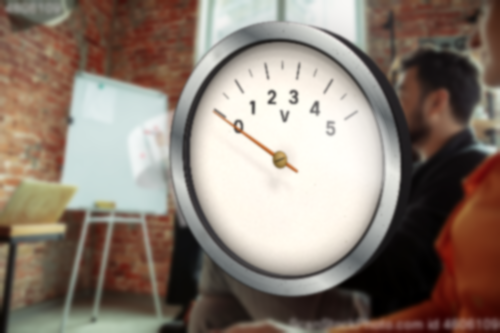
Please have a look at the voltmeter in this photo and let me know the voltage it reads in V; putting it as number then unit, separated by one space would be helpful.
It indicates 0 V
